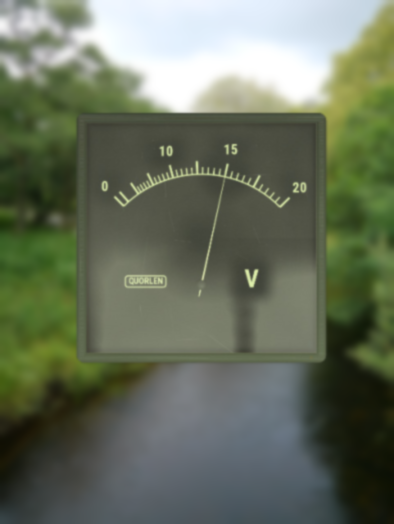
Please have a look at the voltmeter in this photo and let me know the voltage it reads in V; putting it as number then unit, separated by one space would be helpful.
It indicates 15 V
